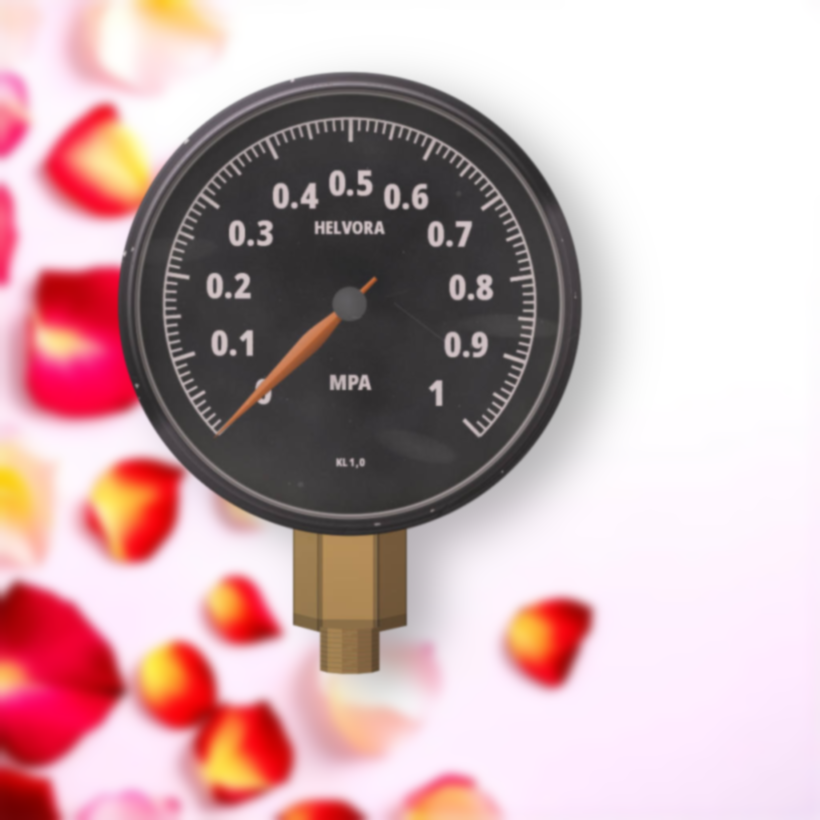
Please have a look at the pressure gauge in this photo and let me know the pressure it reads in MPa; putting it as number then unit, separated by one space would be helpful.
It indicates 0 MPa
